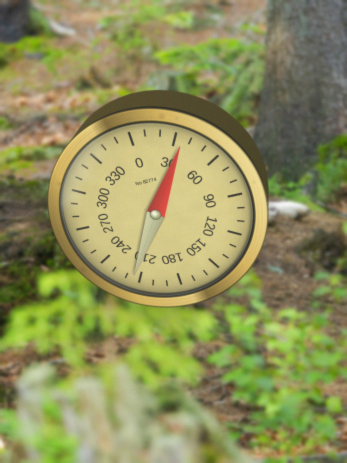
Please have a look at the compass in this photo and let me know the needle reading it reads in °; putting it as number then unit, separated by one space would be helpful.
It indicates 35 °
